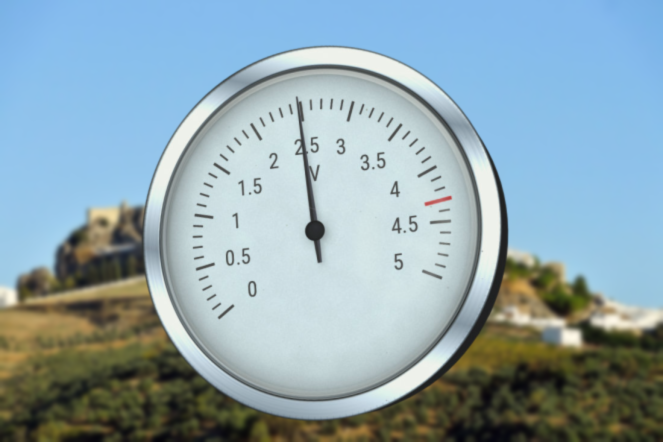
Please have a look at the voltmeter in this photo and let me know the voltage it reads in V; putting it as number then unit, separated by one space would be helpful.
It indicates 2.5 V
